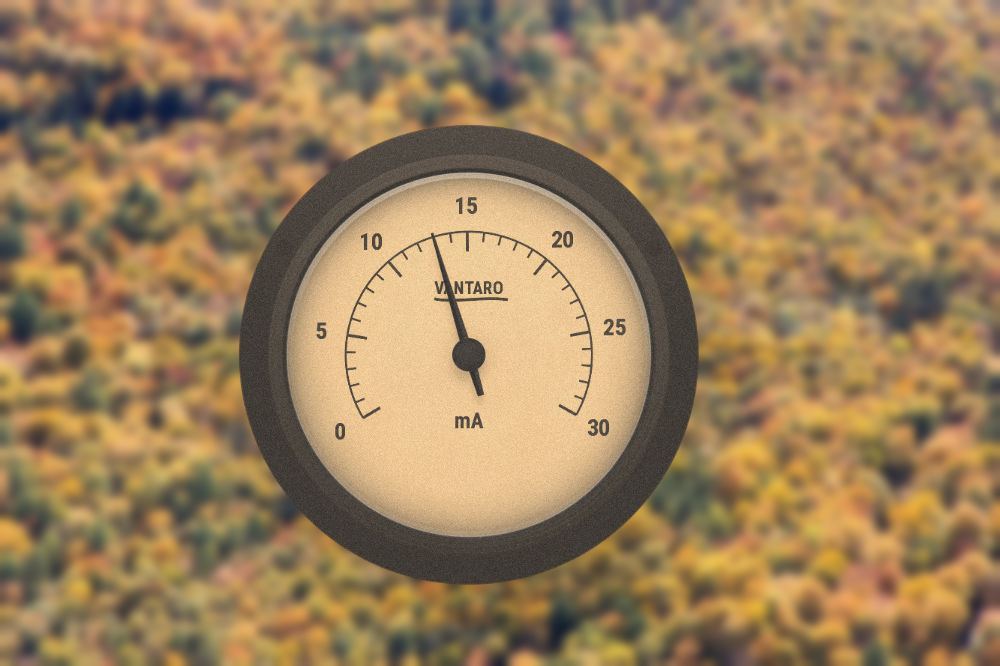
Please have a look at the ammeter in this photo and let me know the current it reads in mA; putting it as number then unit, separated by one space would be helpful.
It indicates 13 mA
